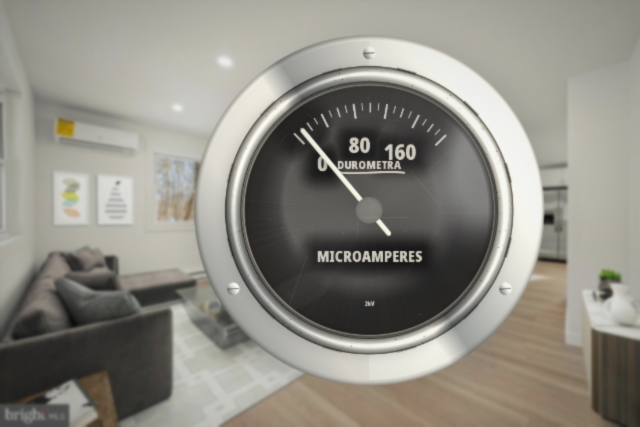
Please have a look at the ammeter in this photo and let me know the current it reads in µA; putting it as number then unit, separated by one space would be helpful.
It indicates 10 µA
